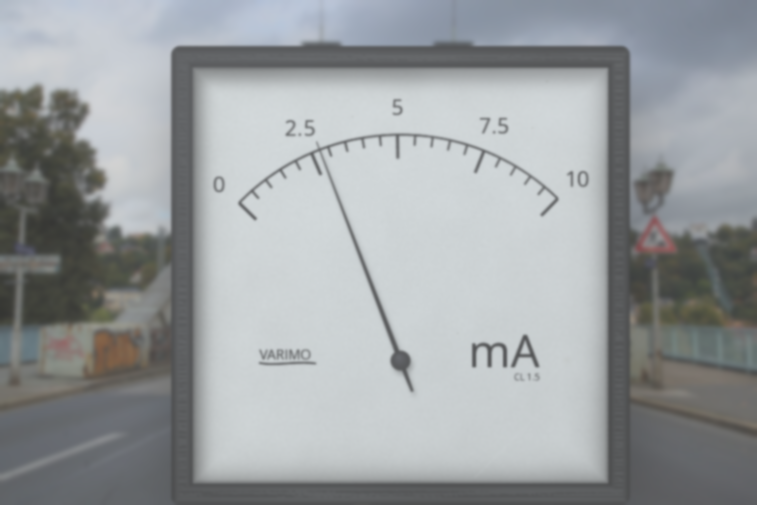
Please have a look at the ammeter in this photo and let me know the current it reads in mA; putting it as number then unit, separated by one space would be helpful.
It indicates 2.75 mA
